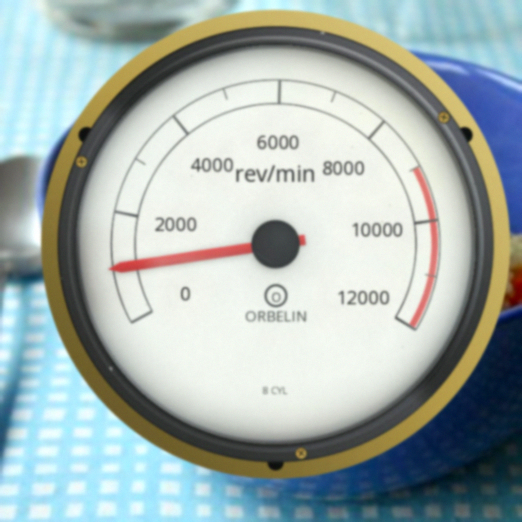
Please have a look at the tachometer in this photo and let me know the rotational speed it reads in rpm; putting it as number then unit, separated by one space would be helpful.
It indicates 1000 rpm
